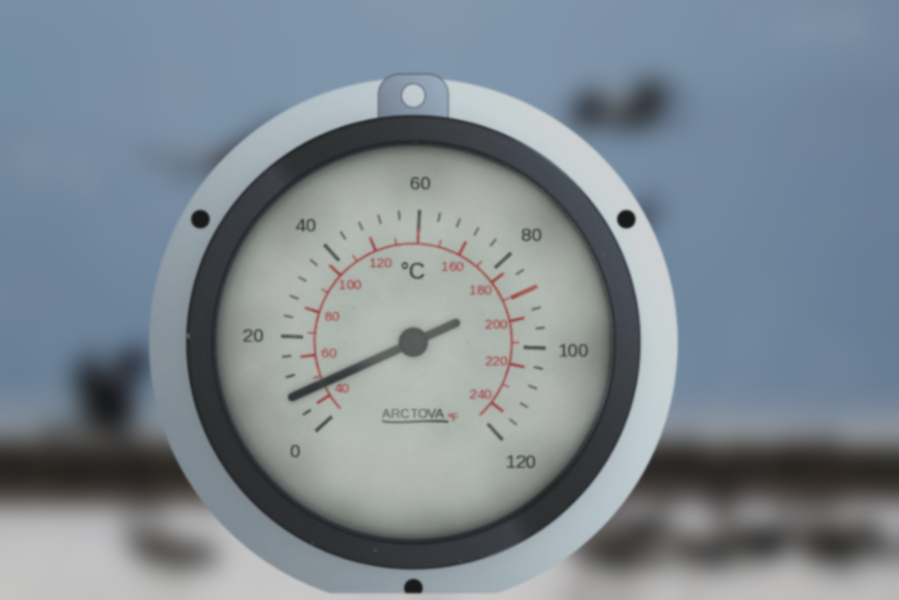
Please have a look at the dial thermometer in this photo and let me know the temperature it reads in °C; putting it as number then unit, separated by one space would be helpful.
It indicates 8 °C
